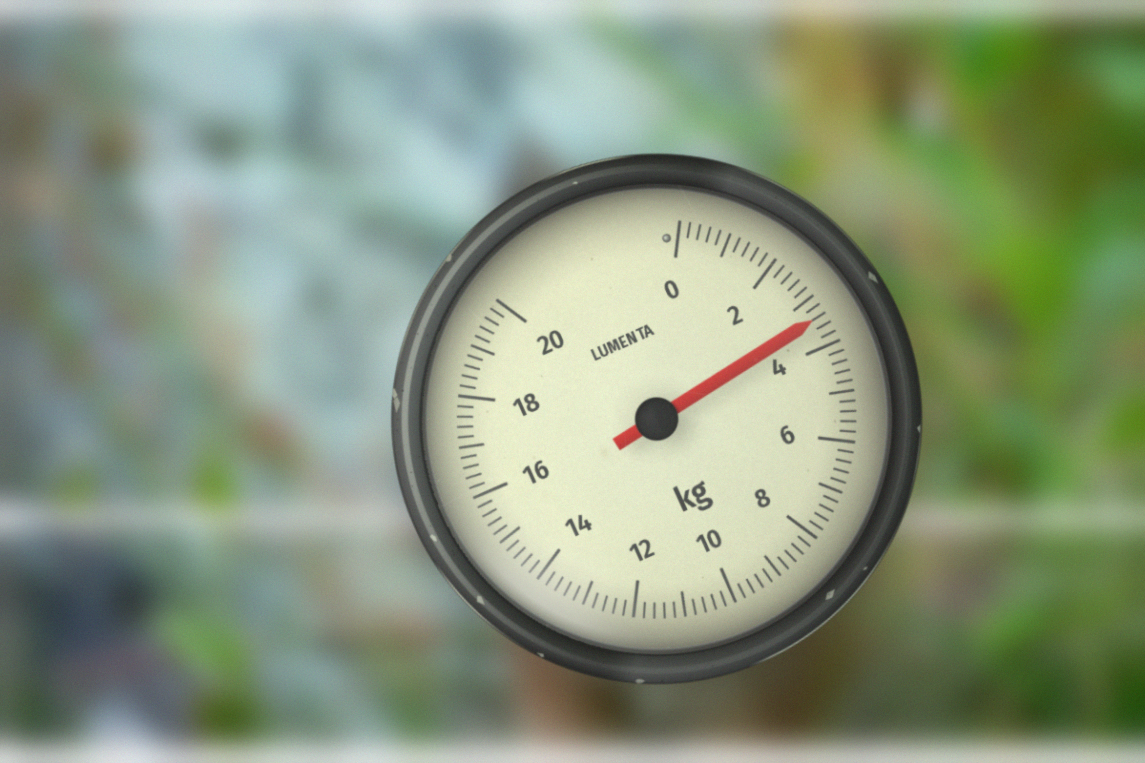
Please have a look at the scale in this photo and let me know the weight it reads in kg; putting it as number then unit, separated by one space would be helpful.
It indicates 3.4 kg
